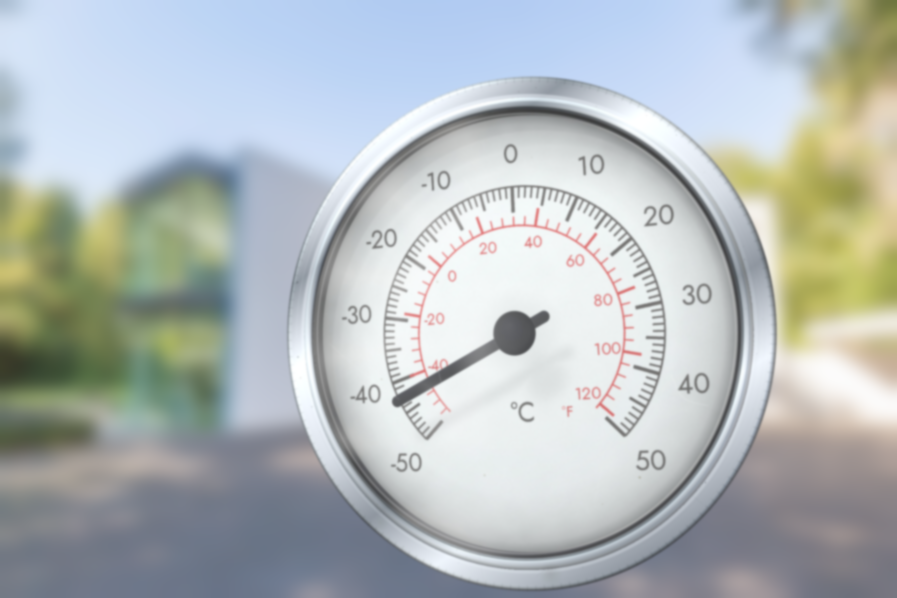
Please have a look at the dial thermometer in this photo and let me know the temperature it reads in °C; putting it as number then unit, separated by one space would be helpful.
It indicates -43 °C
